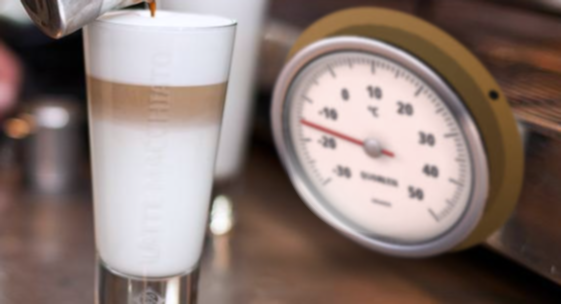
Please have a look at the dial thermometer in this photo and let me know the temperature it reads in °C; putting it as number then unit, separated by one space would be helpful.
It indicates -15 °C
